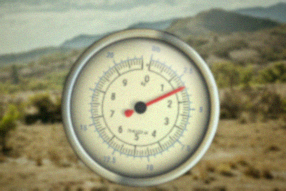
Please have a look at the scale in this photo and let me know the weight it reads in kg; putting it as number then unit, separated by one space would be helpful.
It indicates 1.5 kg
